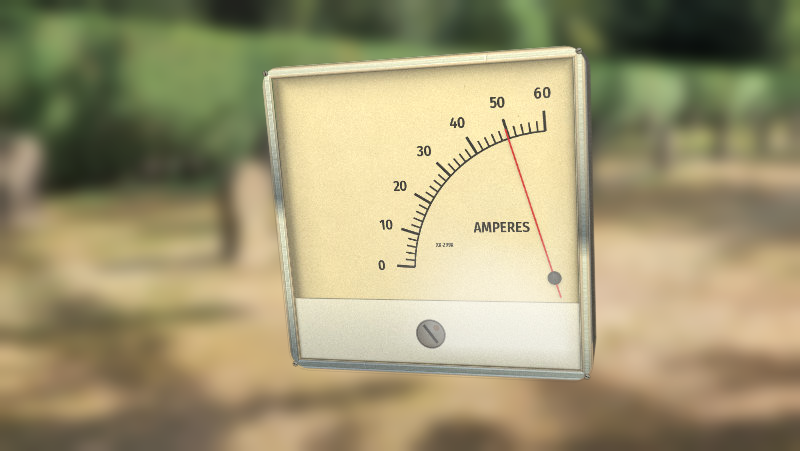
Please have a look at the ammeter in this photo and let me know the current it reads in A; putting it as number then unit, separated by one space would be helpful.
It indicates 50 A
